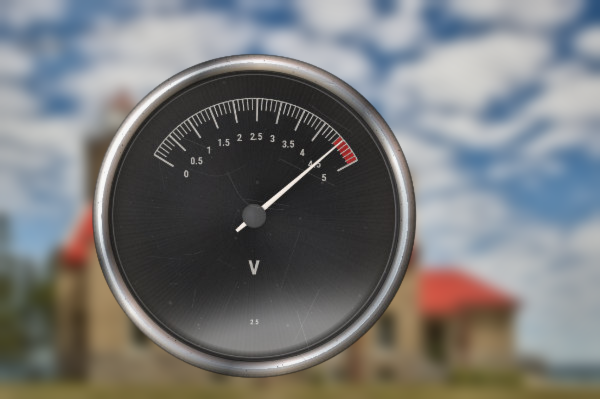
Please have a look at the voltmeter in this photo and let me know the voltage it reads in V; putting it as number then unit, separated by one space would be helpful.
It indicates 4.5 V
